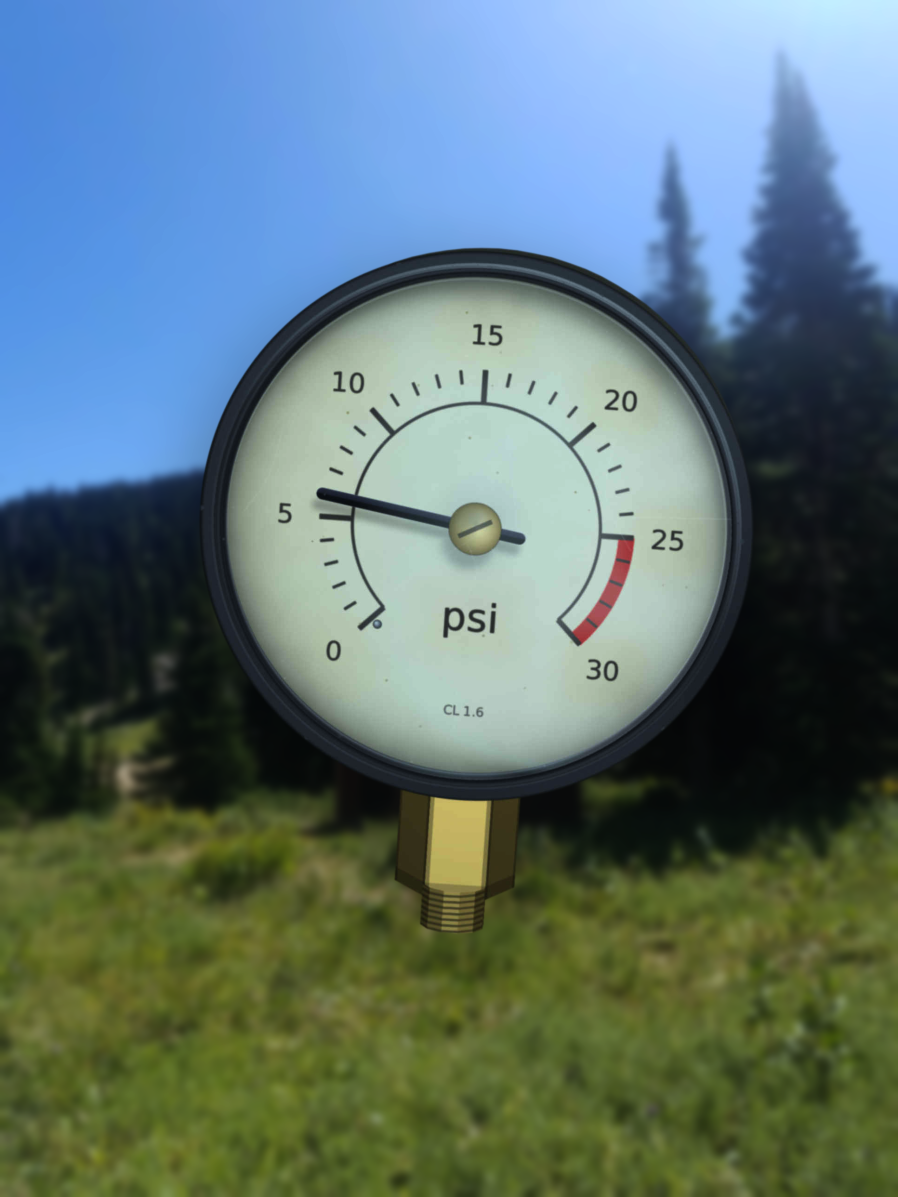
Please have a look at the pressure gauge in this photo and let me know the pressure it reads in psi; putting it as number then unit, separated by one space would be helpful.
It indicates 6 psi
